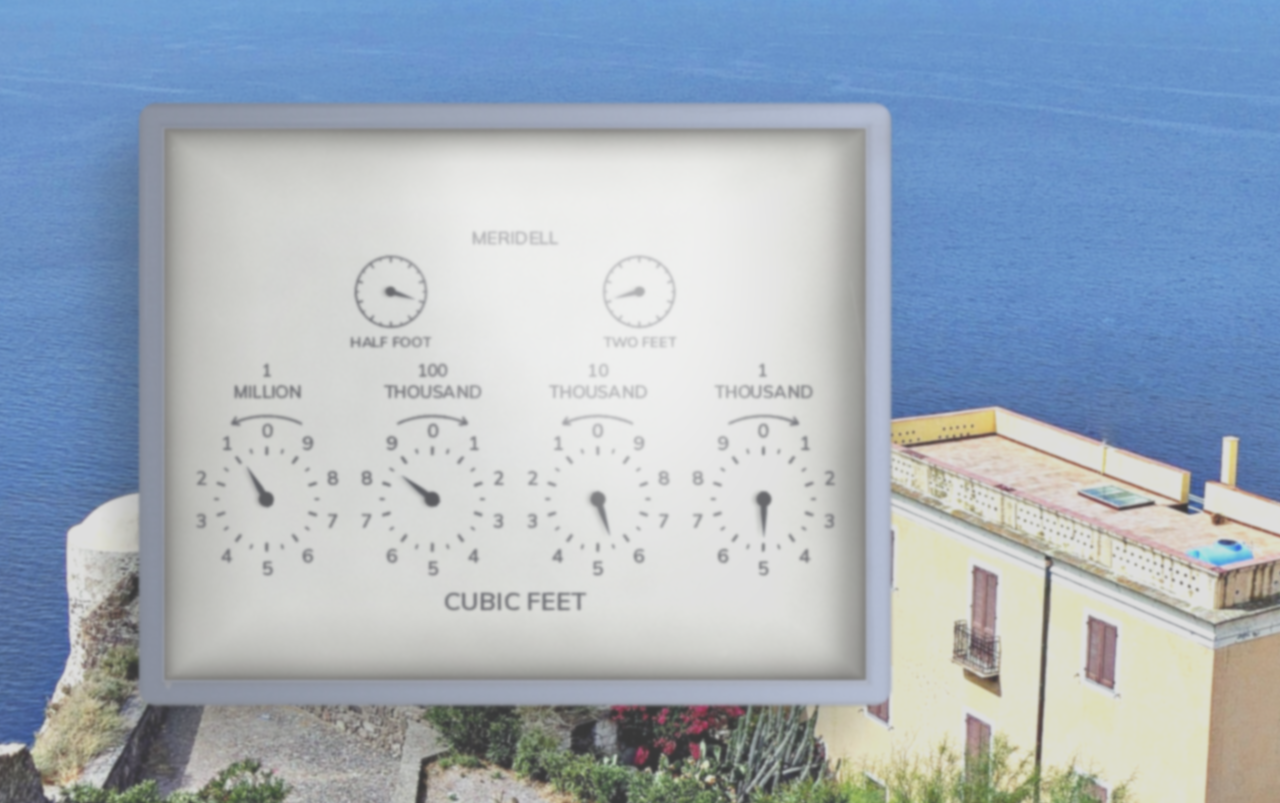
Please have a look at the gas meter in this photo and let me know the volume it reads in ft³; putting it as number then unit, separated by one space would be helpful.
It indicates 85500 ft³
